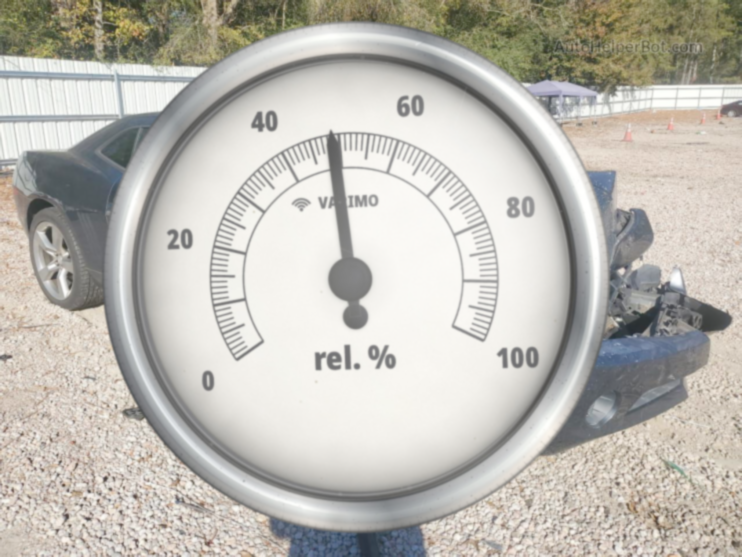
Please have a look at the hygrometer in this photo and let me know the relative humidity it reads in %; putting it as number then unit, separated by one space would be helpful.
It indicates 49 %
